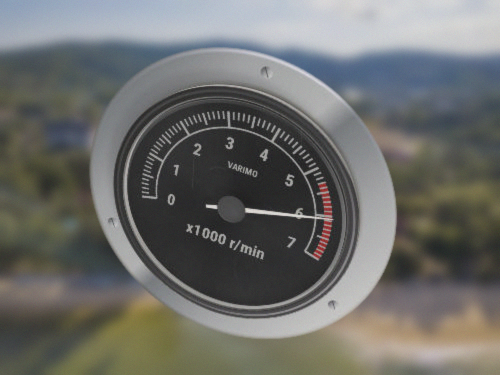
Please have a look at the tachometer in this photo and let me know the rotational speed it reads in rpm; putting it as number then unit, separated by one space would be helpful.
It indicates 6000 rpm
